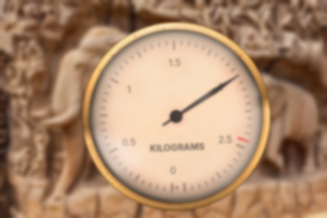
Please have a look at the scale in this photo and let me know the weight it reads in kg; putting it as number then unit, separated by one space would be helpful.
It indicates 2 kg
